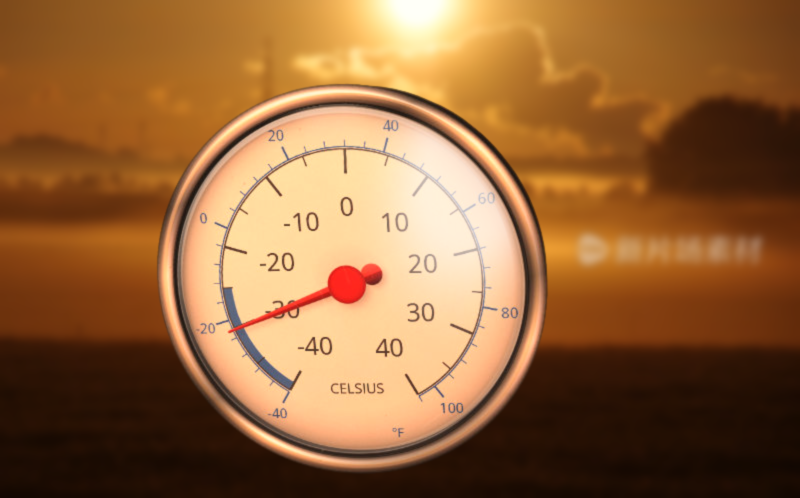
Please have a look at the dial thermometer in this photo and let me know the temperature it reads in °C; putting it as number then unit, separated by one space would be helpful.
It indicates -30 °C
